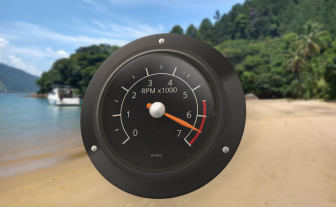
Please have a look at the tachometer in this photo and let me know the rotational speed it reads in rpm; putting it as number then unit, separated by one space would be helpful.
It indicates 6500 rpm
